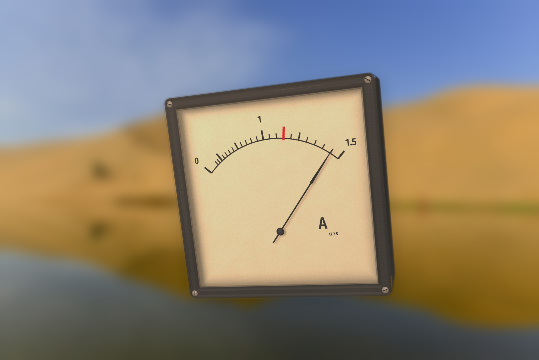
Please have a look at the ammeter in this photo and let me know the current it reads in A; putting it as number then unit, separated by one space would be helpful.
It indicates 1.45 A
